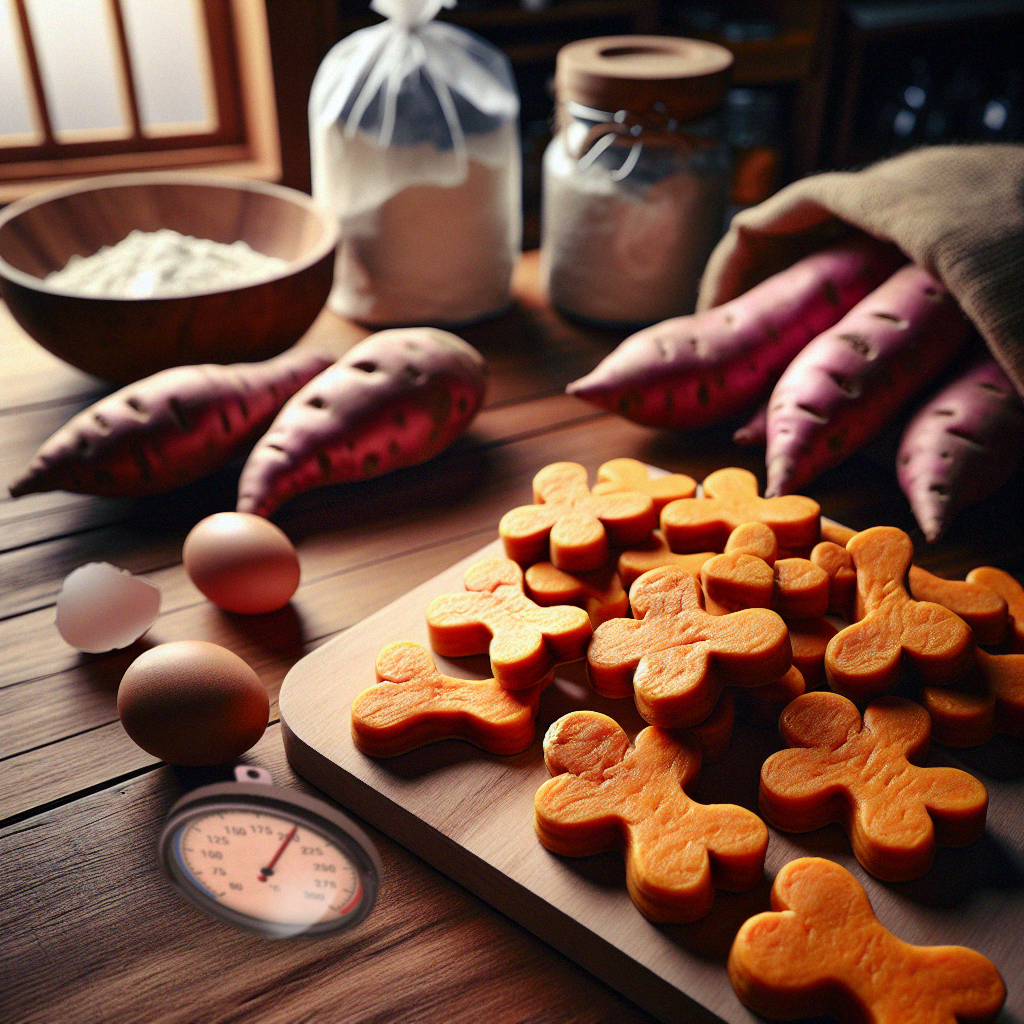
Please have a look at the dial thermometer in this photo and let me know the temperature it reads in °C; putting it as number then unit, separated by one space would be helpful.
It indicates 200 °C
